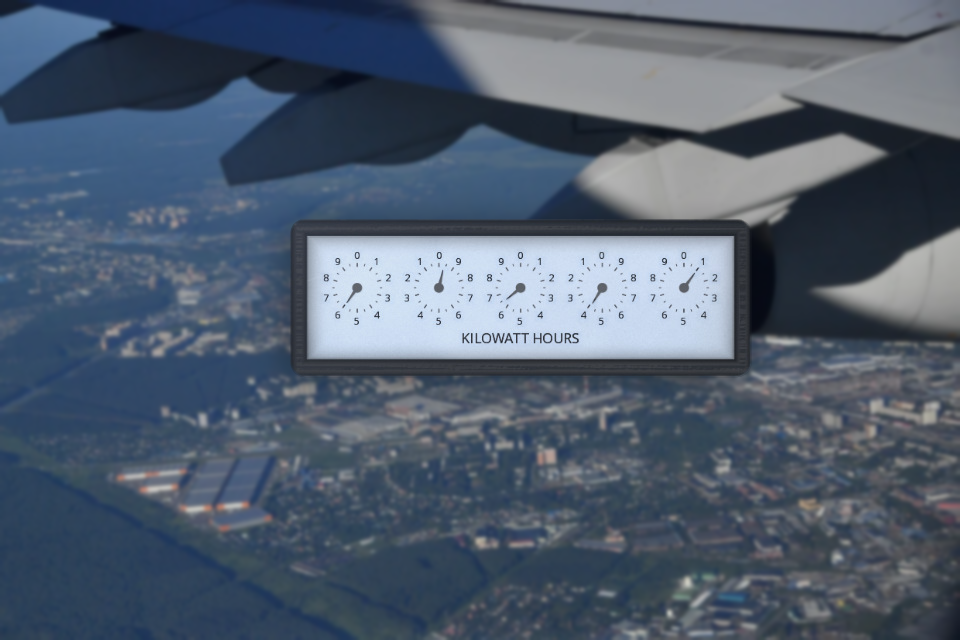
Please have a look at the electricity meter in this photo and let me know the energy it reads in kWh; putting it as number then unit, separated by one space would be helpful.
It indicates 59641 kWh
